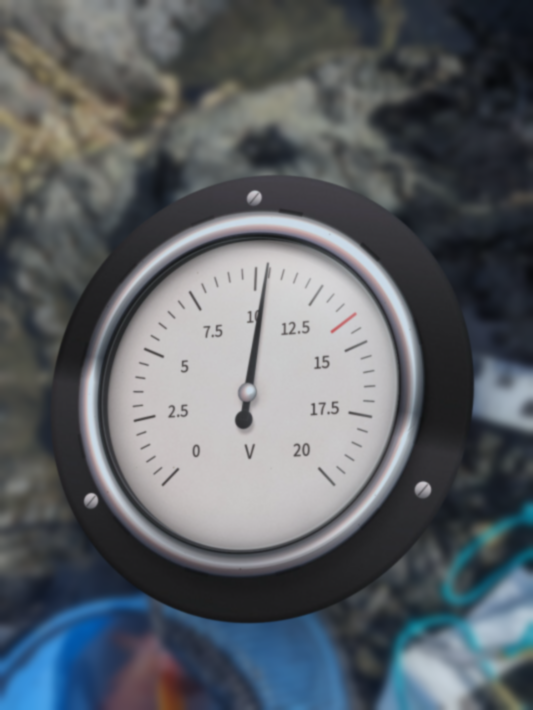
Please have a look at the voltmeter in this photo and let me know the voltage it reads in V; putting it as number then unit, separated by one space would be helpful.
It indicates 10.5 V
